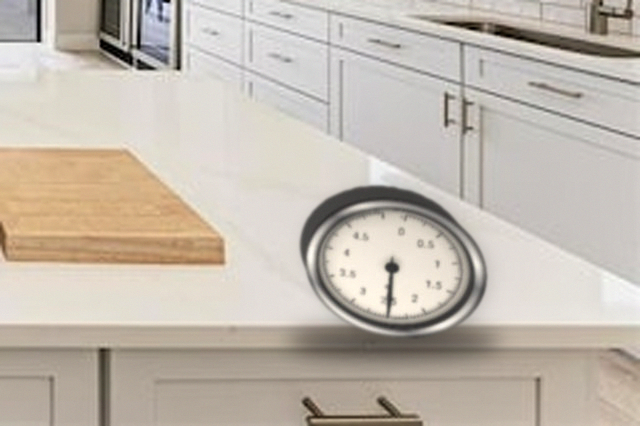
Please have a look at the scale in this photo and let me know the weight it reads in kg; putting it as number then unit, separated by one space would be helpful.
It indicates 2.5 kg
